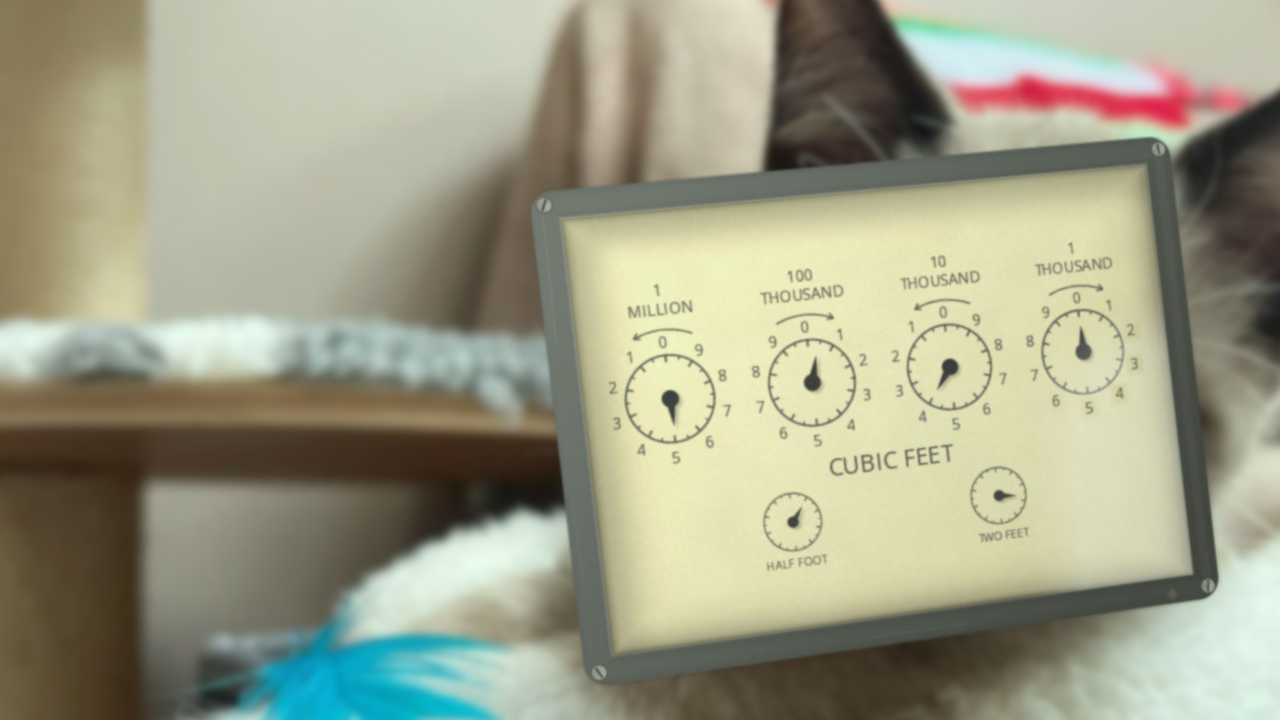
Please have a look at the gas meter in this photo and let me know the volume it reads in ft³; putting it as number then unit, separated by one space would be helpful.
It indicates 504000 ft³
